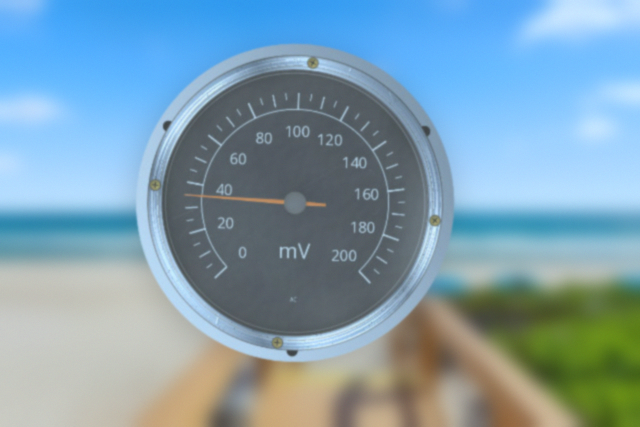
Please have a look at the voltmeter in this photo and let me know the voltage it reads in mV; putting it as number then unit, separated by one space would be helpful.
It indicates 35 mV
